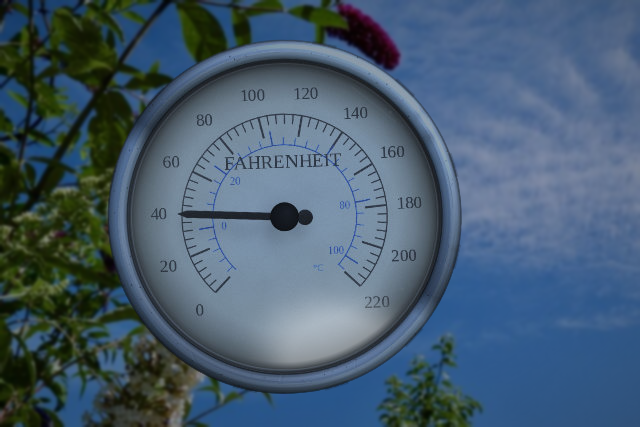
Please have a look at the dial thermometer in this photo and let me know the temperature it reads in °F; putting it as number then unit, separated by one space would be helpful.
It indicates 40 °F
